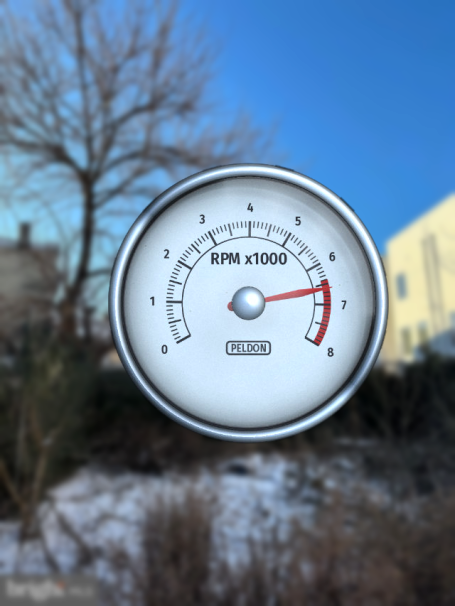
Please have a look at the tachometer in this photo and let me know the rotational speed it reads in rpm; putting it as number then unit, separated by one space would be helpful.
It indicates 6600 rpm
